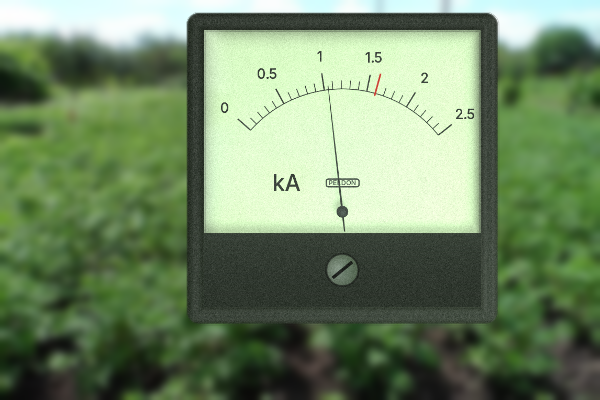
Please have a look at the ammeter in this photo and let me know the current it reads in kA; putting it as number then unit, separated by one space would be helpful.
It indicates 1.05 kA
